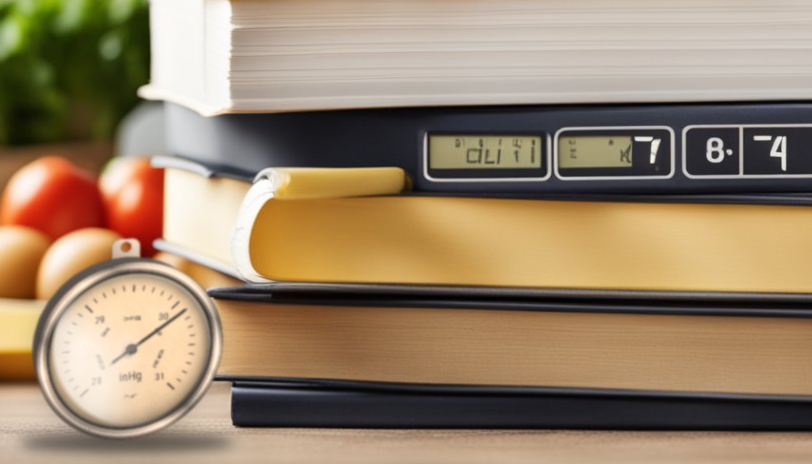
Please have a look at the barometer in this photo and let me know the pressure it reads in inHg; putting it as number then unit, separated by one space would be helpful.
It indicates 30.1 inHg
